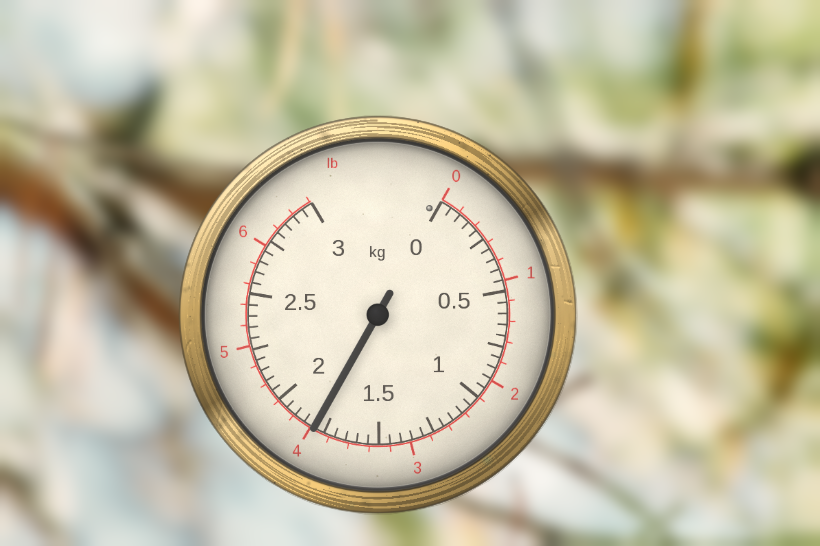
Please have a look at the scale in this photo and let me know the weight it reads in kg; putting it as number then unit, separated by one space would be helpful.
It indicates 1.8 kg
